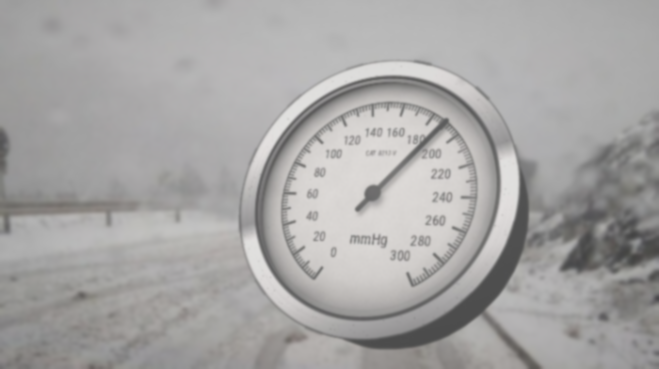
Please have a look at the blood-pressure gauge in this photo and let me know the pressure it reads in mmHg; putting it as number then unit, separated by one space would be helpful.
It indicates 190 mmHg
